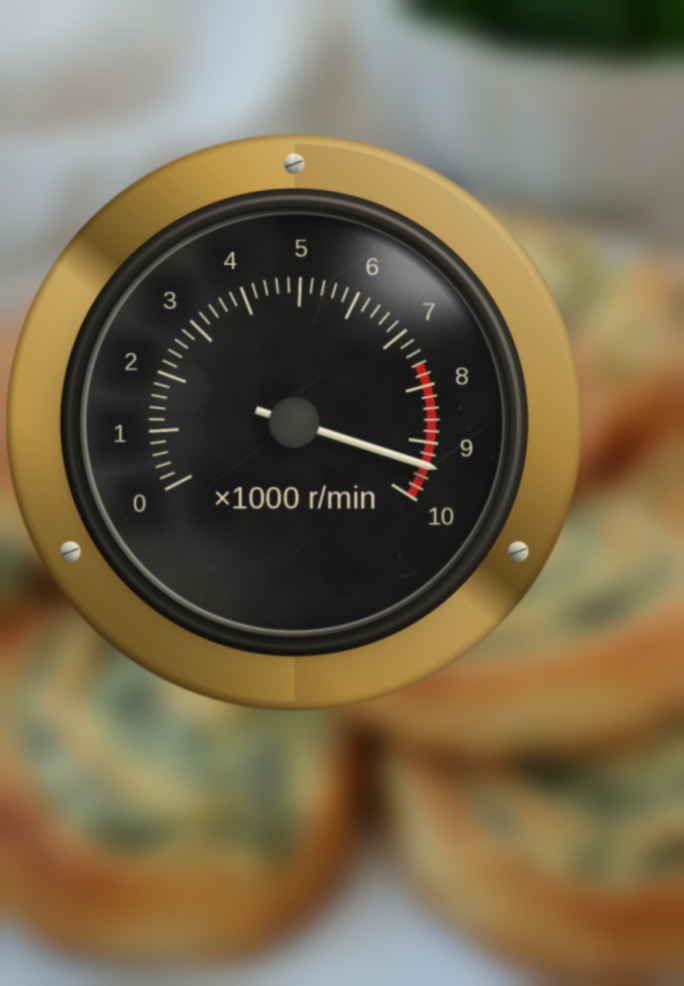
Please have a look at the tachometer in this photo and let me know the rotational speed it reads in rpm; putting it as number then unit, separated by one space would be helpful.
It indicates 9400 rpm
